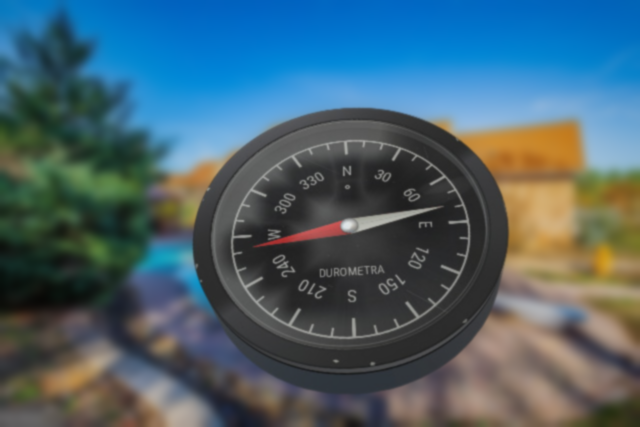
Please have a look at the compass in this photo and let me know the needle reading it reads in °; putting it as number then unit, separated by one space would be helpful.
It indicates 260 °
